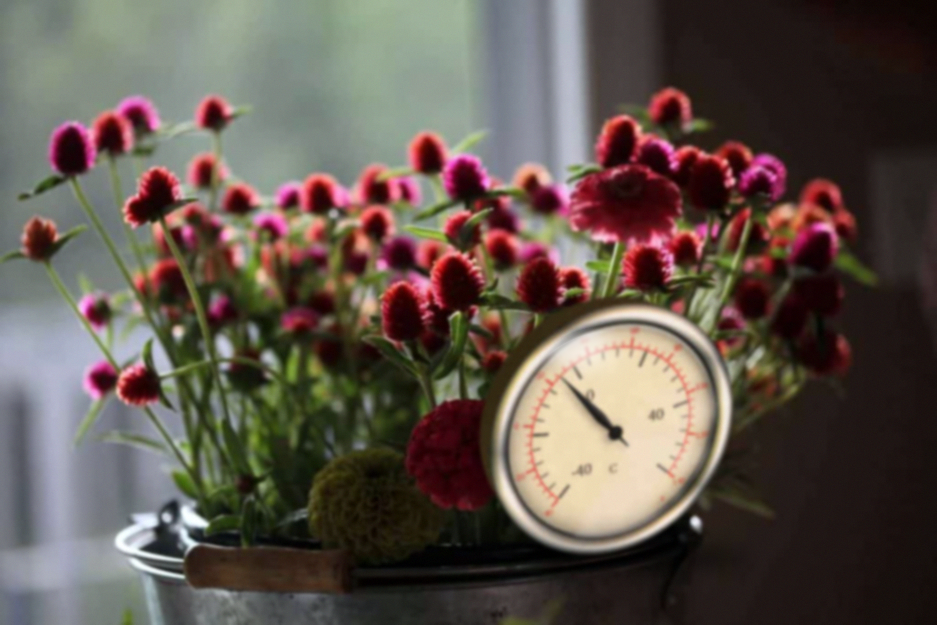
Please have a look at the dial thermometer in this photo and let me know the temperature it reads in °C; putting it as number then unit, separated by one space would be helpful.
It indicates -4 °C
